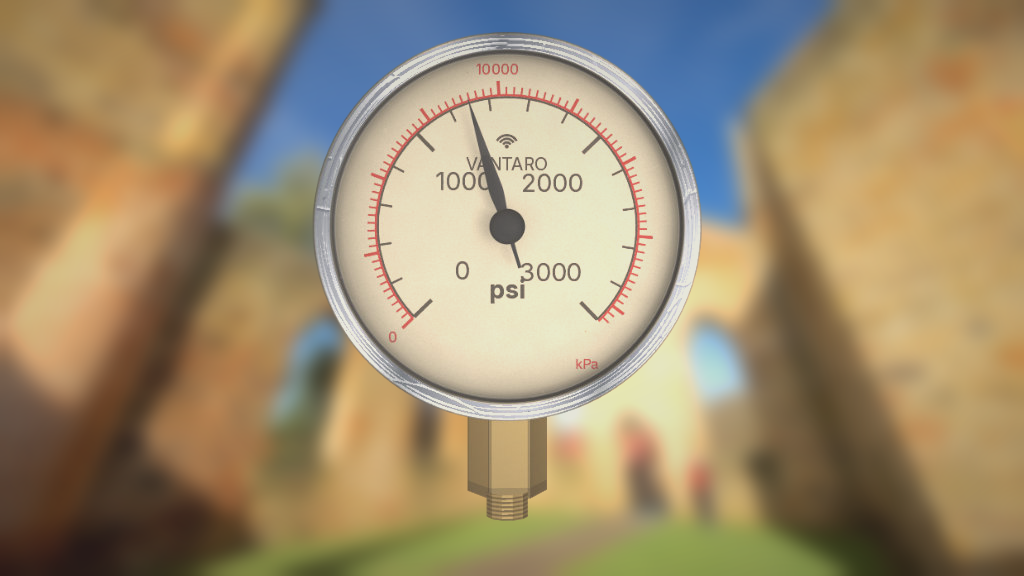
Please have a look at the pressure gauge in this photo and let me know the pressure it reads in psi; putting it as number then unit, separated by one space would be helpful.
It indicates 1300 psi
